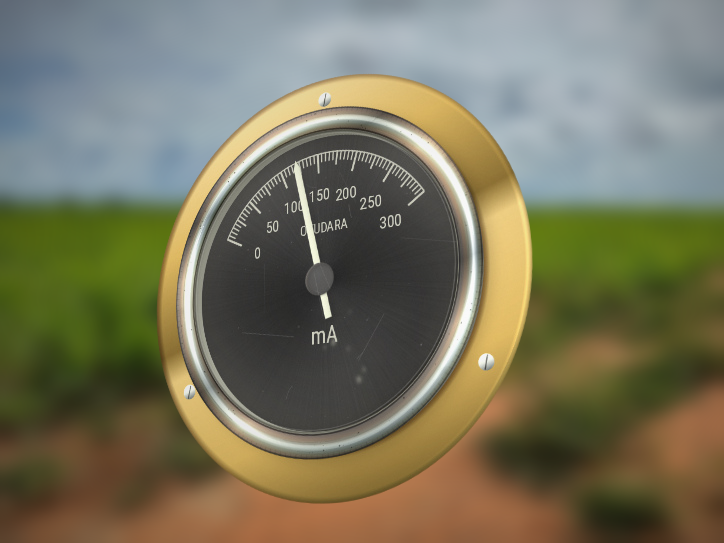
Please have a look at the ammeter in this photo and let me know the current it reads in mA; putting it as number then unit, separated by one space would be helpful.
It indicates 125 mA
